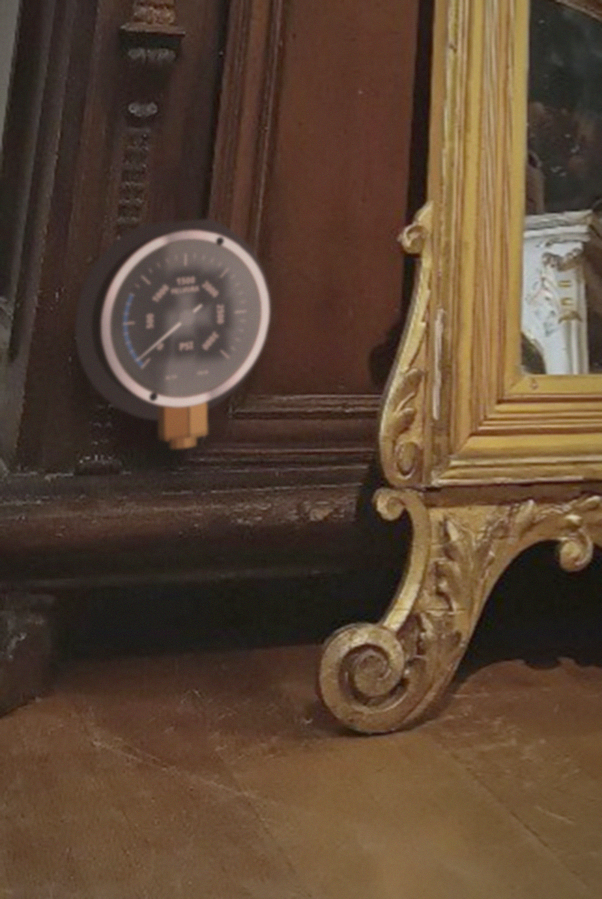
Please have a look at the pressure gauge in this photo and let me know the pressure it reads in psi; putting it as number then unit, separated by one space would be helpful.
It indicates 100 psi
